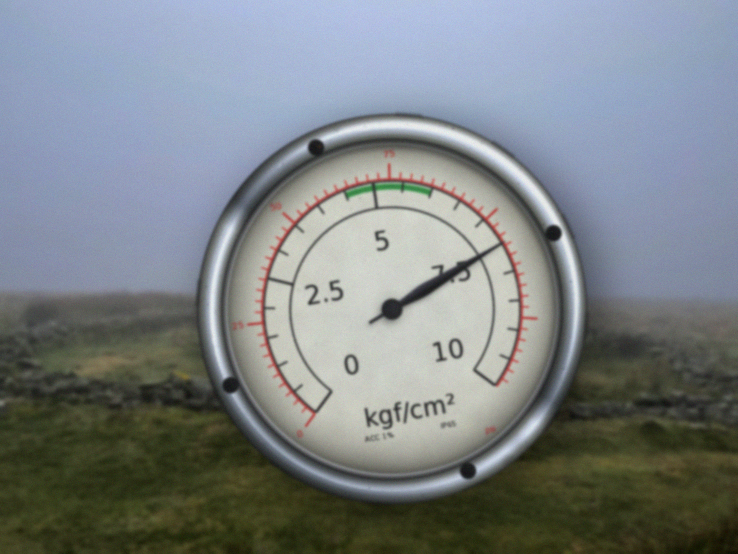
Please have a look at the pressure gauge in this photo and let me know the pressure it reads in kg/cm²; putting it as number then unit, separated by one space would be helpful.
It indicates 7.5 kg/cm²
